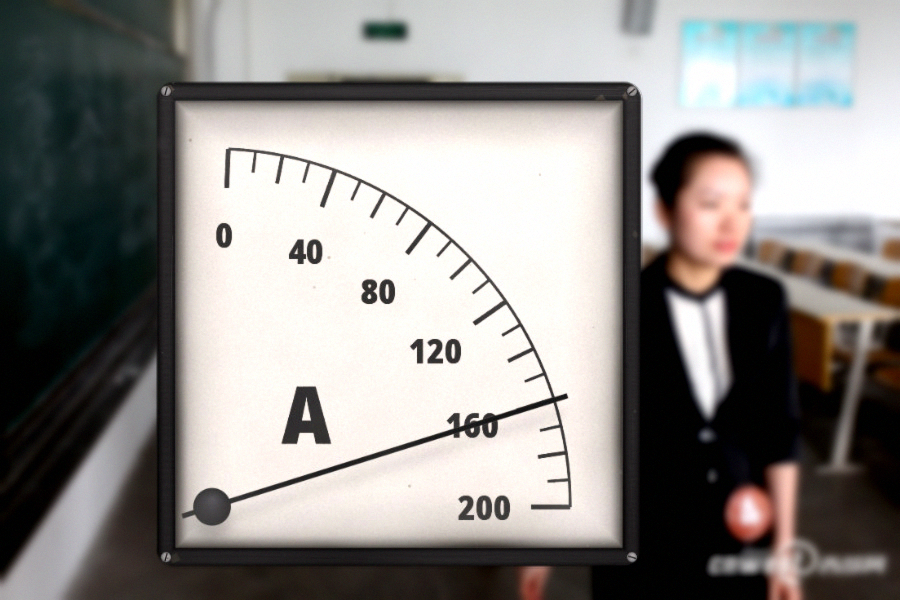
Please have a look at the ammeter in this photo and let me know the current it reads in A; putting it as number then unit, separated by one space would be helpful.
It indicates 160 A
